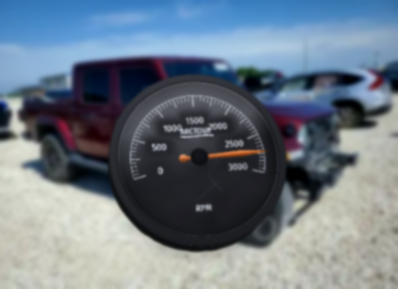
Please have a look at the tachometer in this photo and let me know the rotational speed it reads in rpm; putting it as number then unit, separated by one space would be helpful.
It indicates 2750 rpm
